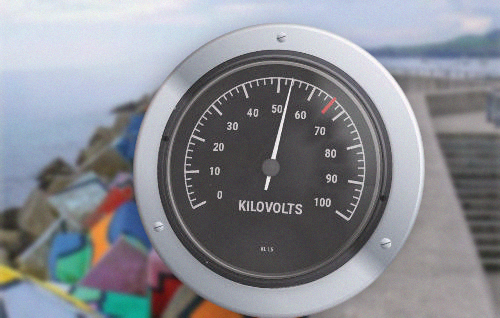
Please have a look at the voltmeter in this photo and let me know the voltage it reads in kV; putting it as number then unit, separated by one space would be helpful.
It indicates 54 kV
